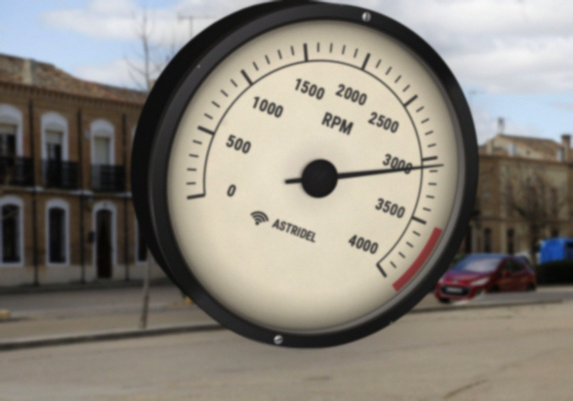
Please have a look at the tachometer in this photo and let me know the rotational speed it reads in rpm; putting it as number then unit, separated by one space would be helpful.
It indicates 3050 rpm
